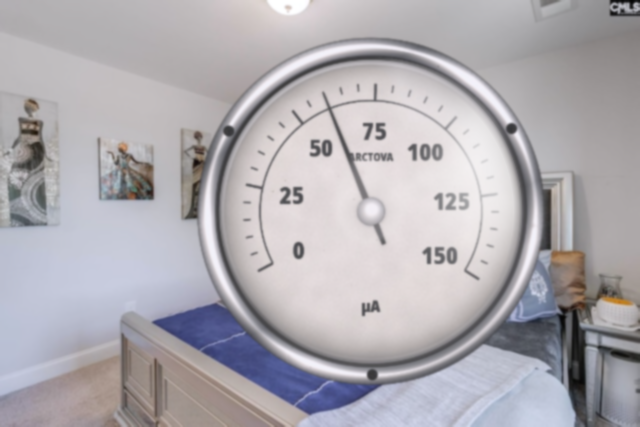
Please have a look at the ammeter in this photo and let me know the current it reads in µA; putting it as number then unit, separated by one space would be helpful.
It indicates 60 µA
